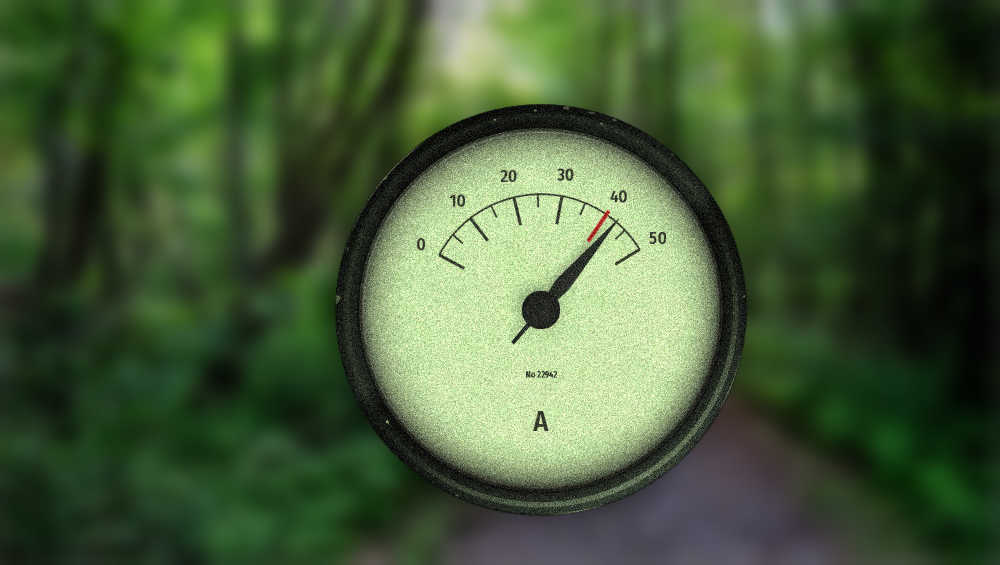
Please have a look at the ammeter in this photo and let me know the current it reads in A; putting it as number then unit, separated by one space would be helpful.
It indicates 42.5 A
